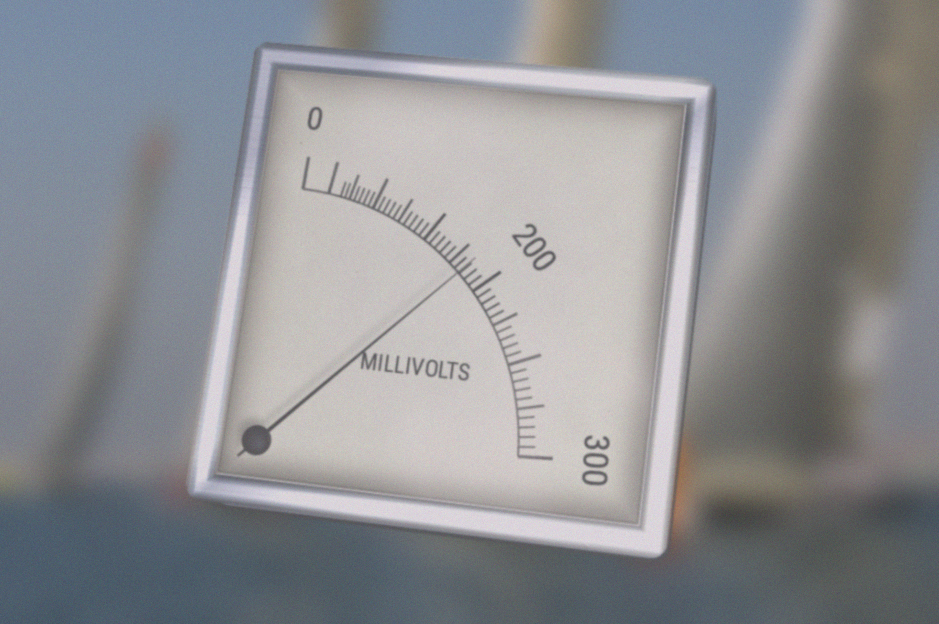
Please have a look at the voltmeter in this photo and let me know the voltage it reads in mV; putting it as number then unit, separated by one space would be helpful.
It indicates 185 mV
